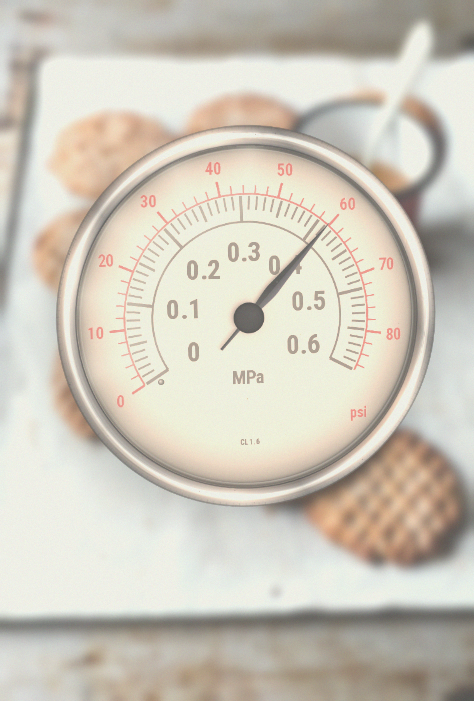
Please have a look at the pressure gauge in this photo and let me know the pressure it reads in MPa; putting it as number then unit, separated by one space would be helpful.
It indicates 0.41 MPa
